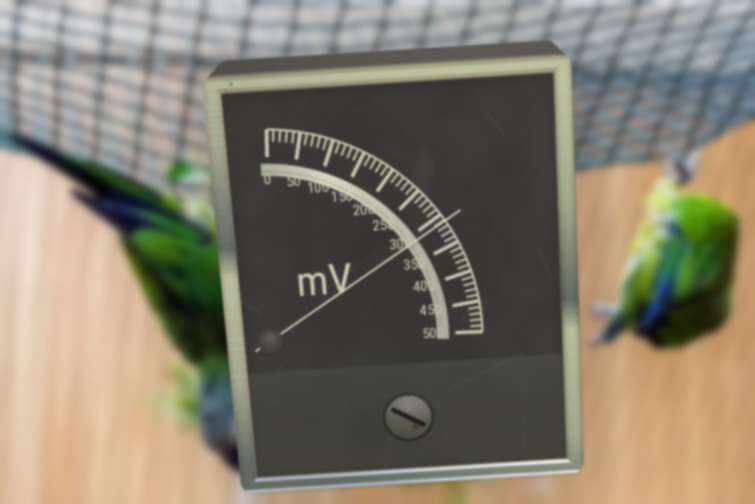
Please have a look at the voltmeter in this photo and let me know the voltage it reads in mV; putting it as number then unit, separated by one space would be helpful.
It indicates 310 mV
